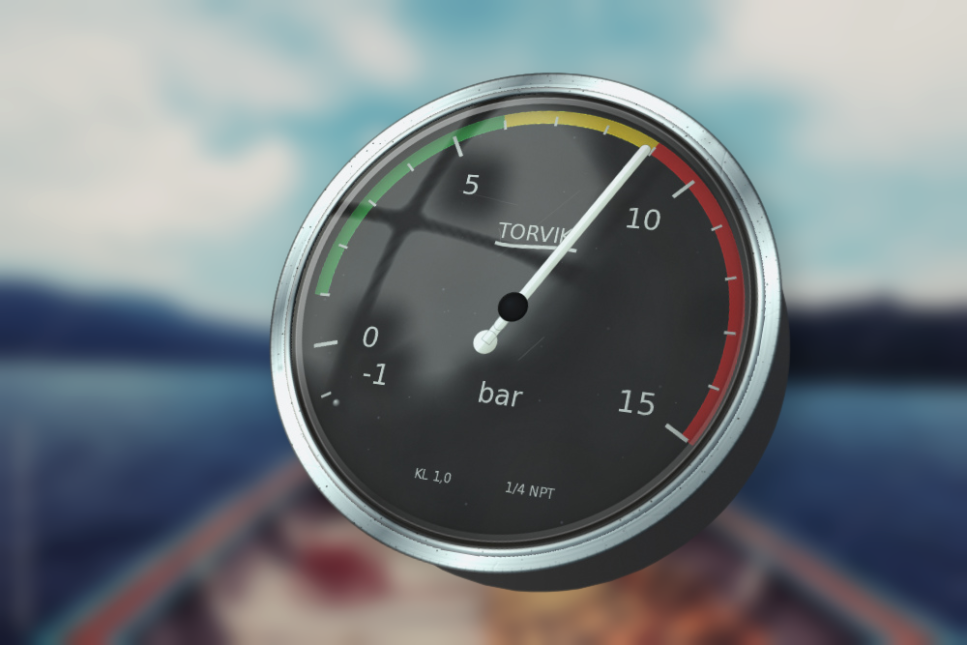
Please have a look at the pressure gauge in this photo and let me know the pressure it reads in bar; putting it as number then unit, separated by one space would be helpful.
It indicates 9 bar
